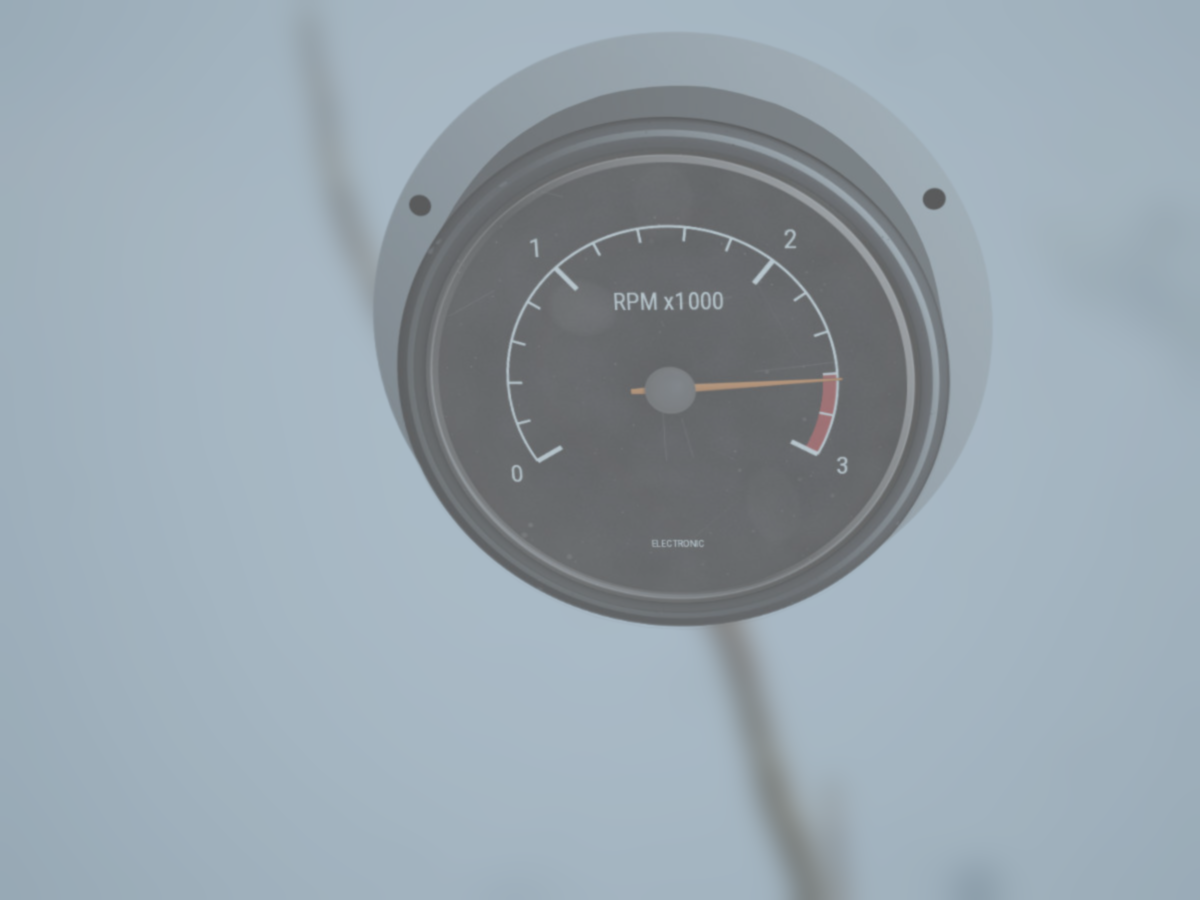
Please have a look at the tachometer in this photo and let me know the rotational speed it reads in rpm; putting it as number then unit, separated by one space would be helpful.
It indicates 2600 rpm
